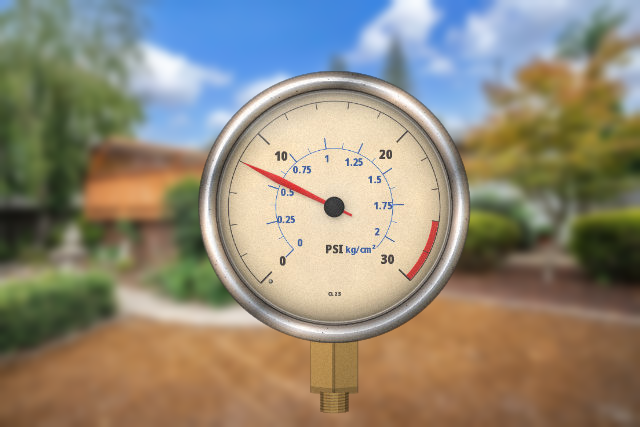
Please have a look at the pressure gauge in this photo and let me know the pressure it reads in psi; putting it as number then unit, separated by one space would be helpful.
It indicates 8 psi
